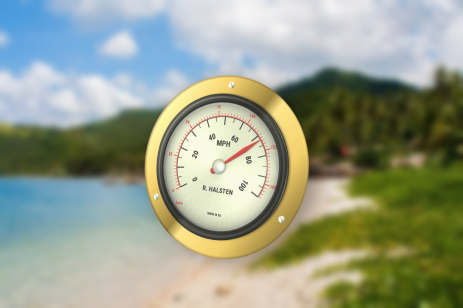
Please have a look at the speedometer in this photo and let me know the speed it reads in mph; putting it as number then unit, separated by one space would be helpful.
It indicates 72.5 mph
